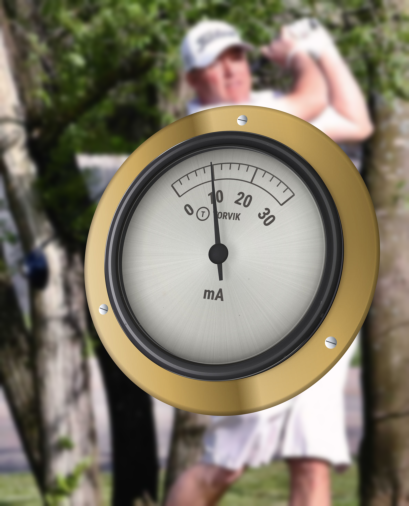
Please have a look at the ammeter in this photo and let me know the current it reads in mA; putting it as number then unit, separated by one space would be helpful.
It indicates 10 mA
